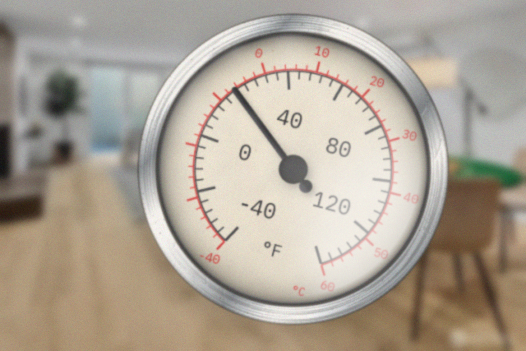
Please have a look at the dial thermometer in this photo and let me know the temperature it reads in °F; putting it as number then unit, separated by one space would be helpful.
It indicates 20 °F
